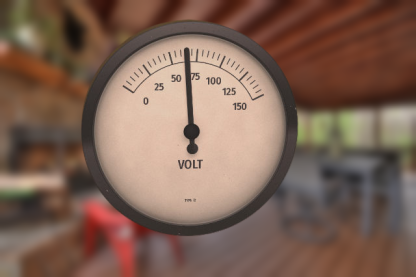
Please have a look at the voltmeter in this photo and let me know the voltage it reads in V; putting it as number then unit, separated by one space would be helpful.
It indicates 65 V
